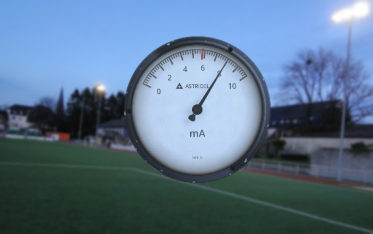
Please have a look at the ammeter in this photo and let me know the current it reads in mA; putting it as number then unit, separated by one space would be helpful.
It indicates 8 mA
